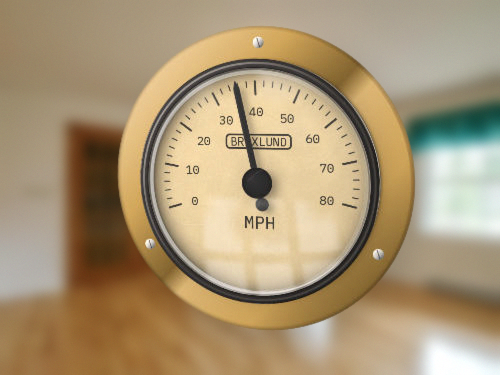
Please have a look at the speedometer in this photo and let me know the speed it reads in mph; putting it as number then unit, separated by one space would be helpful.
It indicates 36 mph
